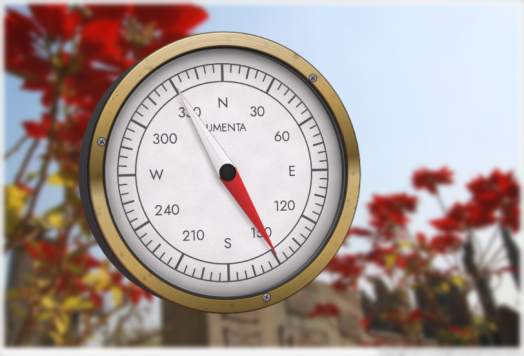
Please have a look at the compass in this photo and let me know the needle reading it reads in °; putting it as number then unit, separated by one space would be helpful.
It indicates 150 °
